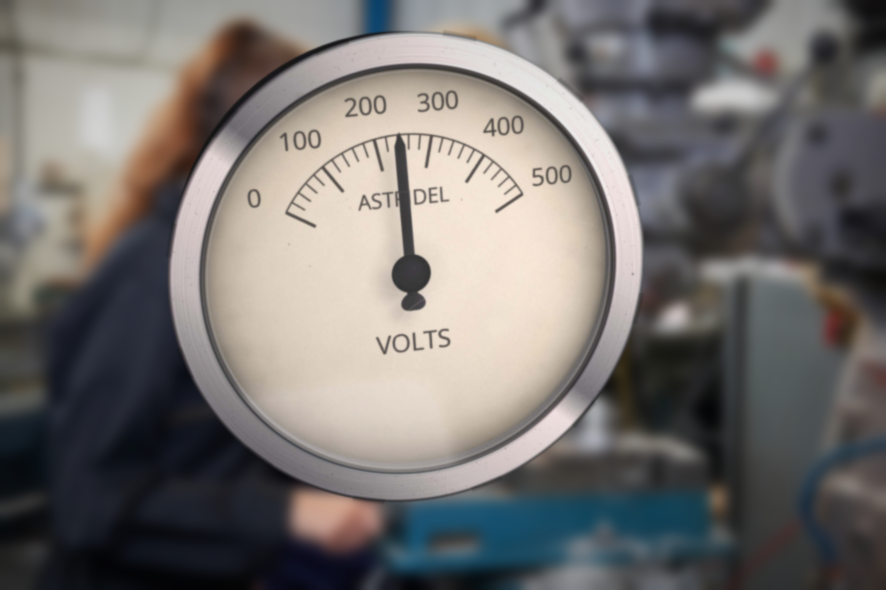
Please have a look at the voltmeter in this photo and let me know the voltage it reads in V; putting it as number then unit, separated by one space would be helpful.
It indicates 240 V
